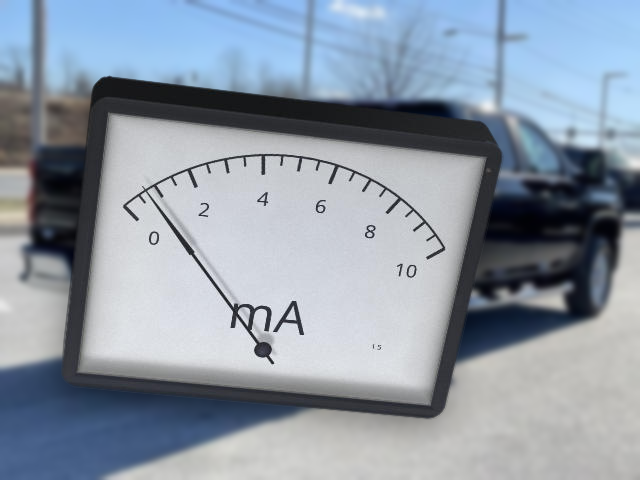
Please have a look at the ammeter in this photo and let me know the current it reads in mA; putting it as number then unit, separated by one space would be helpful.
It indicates 0.75 mA
